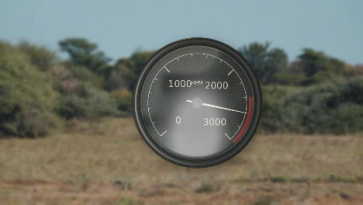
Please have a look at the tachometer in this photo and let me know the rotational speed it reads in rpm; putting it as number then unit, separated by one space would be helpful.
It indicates 2600 rpm
